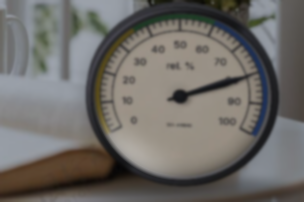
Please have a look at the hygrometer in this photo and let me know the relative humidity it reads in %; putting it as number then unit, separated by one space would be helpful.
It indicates 80 %
